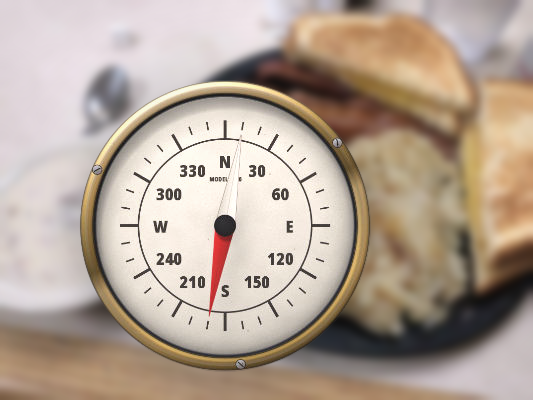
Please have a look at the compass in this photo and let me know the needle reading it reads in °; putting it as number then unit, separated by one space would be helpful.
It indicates 190 °
